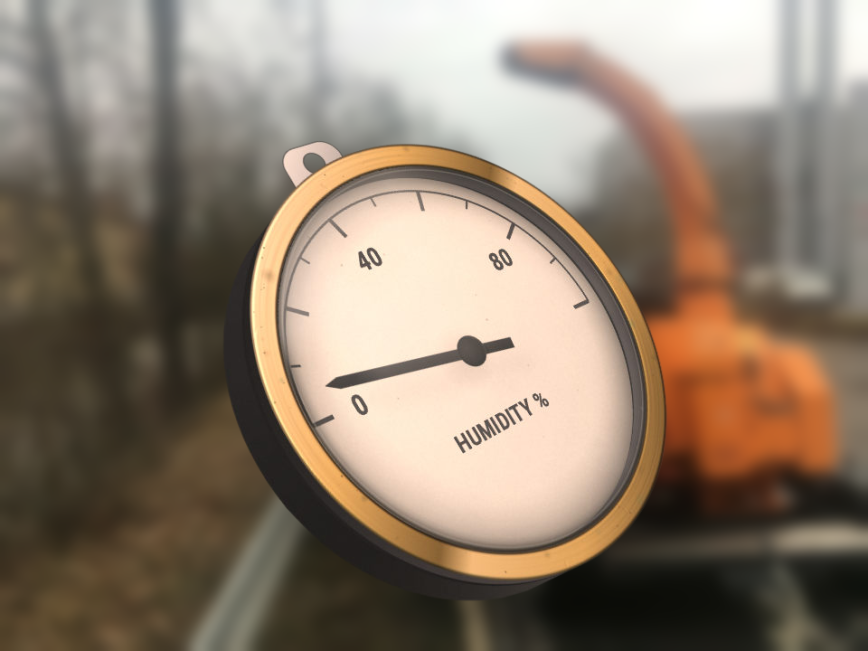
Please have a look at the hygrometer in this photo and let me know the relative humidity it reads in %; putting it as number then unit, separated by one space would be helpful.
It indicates 5 %
